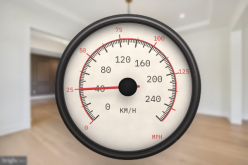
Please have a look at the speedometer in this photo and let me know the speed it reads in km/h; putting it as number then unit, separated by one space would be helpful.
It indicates 40 km/h
